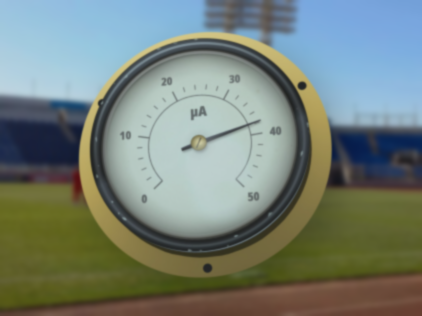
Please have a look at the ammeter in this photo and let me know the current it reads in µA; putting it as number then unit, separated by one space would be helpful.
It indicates 38 µA
